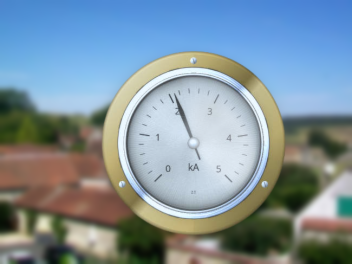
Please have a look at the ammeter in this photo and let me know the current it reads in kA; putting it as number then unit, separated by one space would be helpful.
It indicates 2.1 kA
